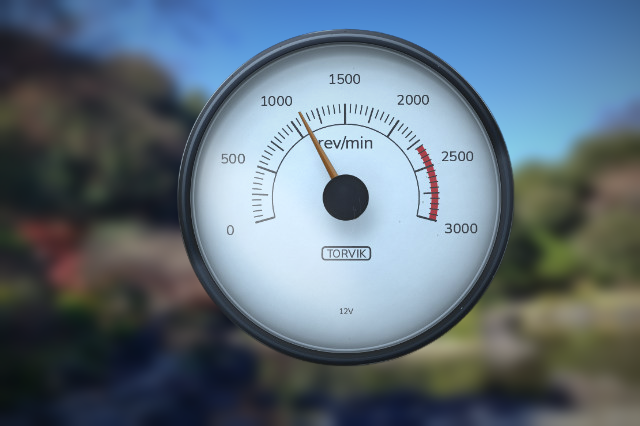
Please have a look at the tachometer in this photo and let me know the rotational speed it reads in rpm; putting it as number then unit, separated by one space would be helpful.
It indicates 1100 rpm
